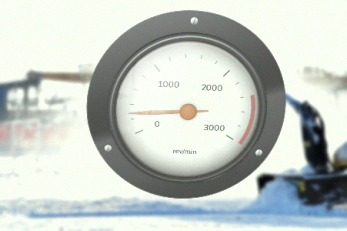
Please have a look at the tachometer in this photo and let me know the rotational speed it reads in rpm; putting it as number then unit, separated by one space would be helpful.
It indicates 300 rpm
